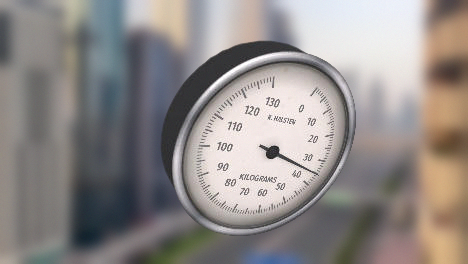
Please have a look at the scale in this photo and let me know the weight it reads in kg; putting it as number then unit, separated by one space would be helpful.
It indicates 35 kg
